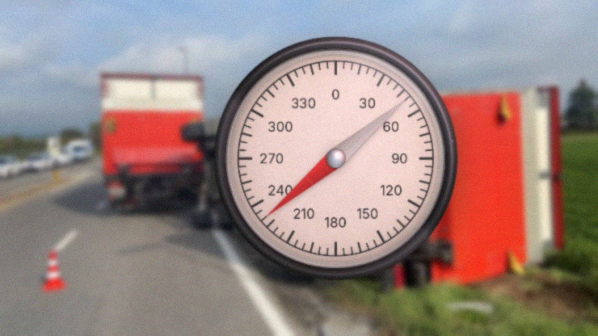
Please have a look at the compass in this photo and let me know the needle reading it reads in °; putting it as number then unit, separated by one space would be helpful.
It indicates 230 °
